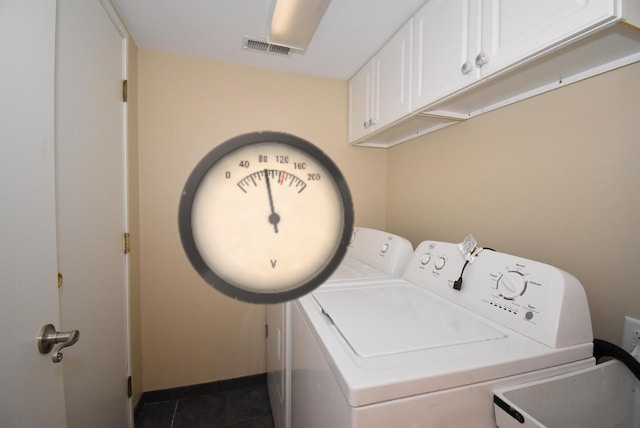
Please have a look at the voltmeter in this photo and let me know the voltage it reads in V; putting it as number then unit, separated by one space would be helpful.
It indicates 80 V
